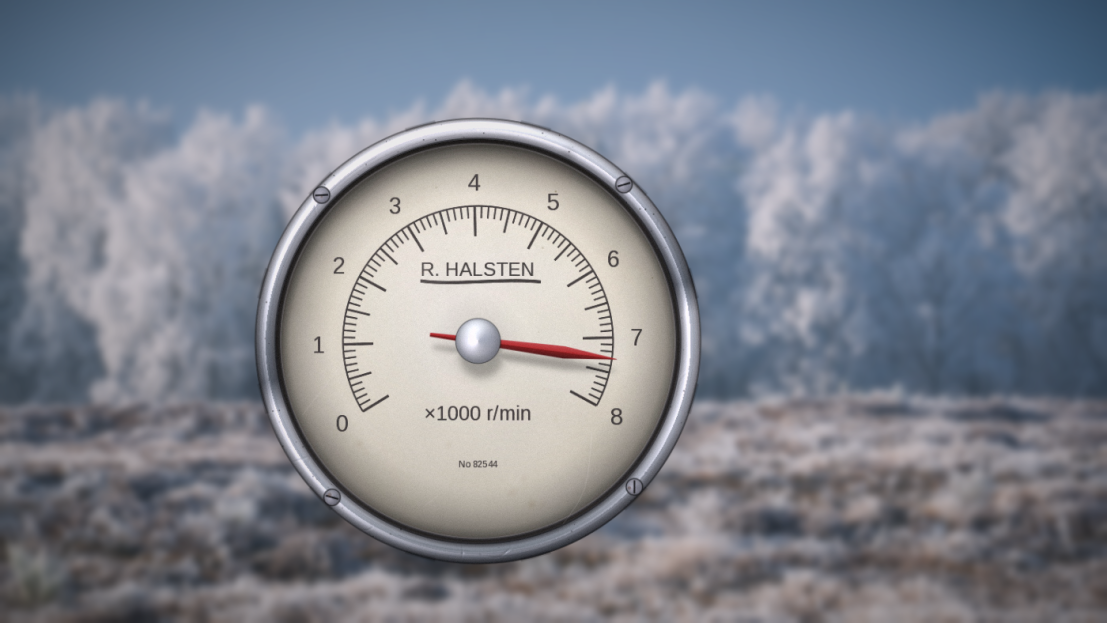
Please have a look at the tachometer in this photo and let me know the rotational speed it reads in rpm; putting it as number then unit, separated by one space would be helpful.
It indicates 7300 rpm
